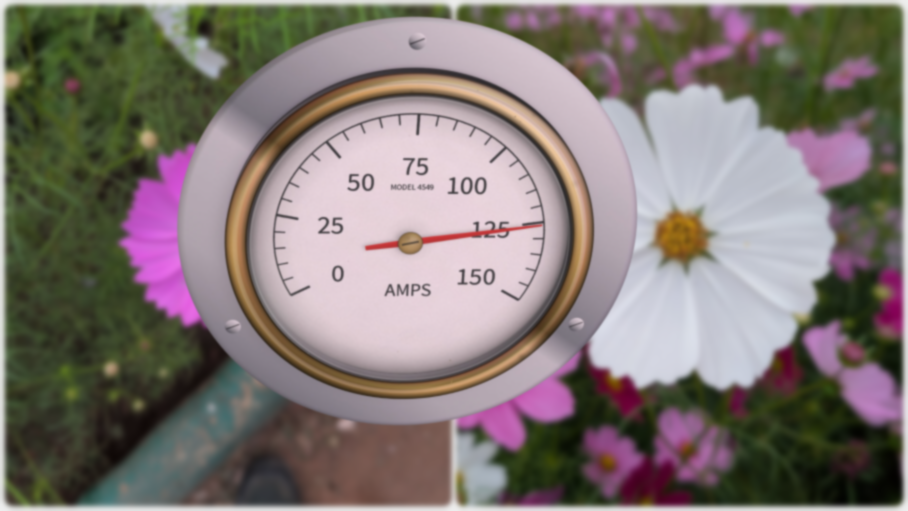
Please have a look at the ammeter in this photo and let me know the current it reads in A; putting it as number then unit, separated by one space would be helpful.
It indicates 125 A
